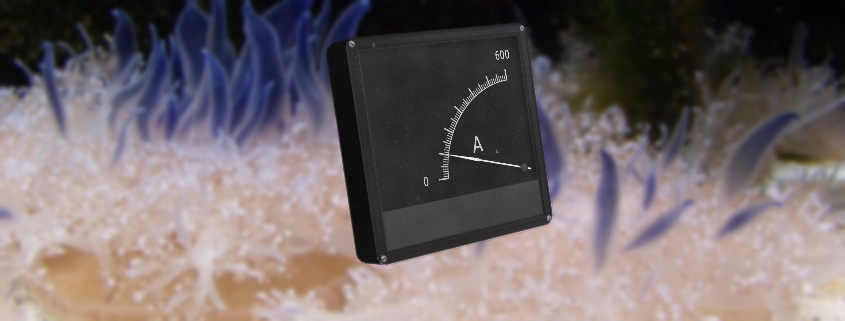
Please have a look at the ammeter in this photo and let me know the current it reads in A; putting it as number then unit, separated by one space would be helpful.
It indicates 100 A
